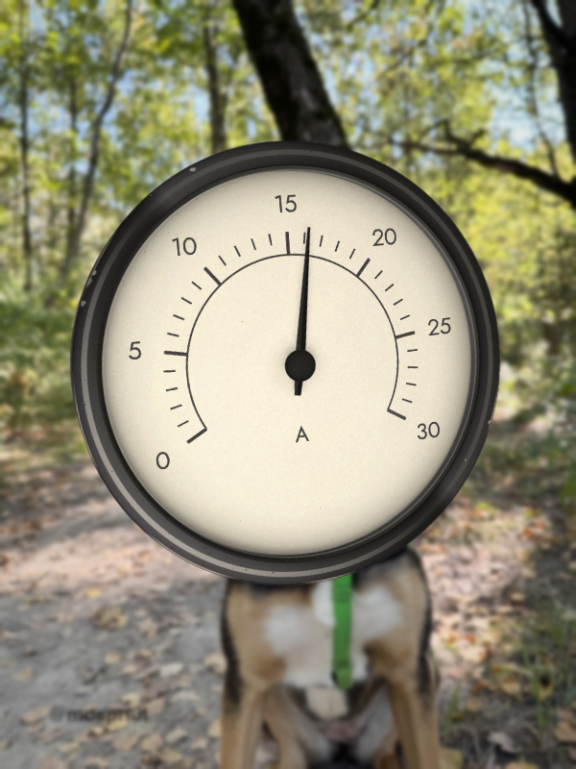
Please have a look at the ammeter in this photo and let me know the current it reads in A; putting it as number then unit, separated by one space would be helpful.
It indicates 16 A
